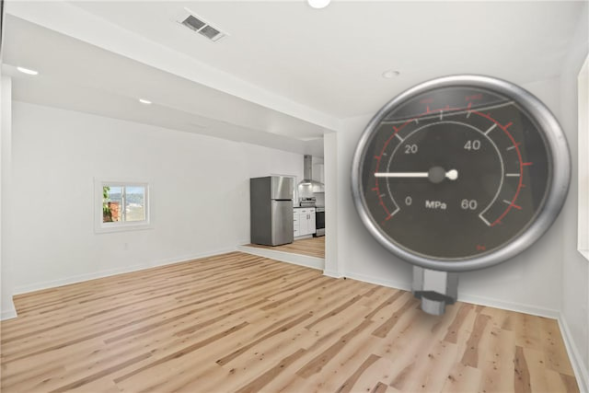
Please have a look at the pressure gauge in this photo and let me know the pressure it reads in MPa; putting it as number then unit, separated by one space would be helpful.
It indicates 10 MPa
